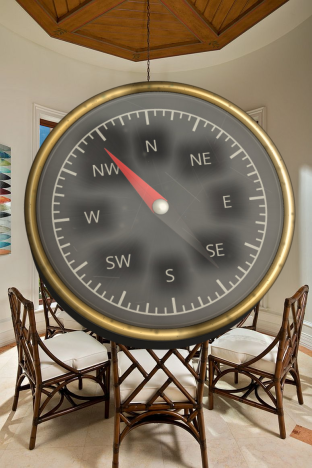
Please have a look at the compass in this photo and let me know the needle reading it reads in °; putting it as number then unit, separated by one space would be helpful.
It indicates 325 °
